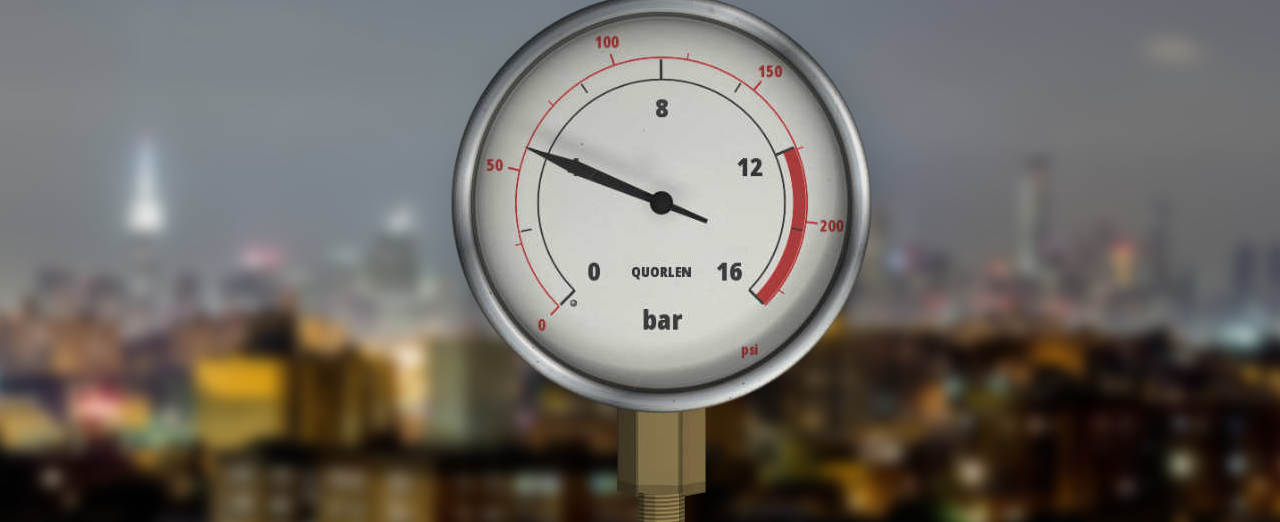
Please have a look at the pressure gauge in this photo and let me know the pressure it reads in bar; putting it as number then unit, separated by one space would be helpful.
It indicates 4 bar
